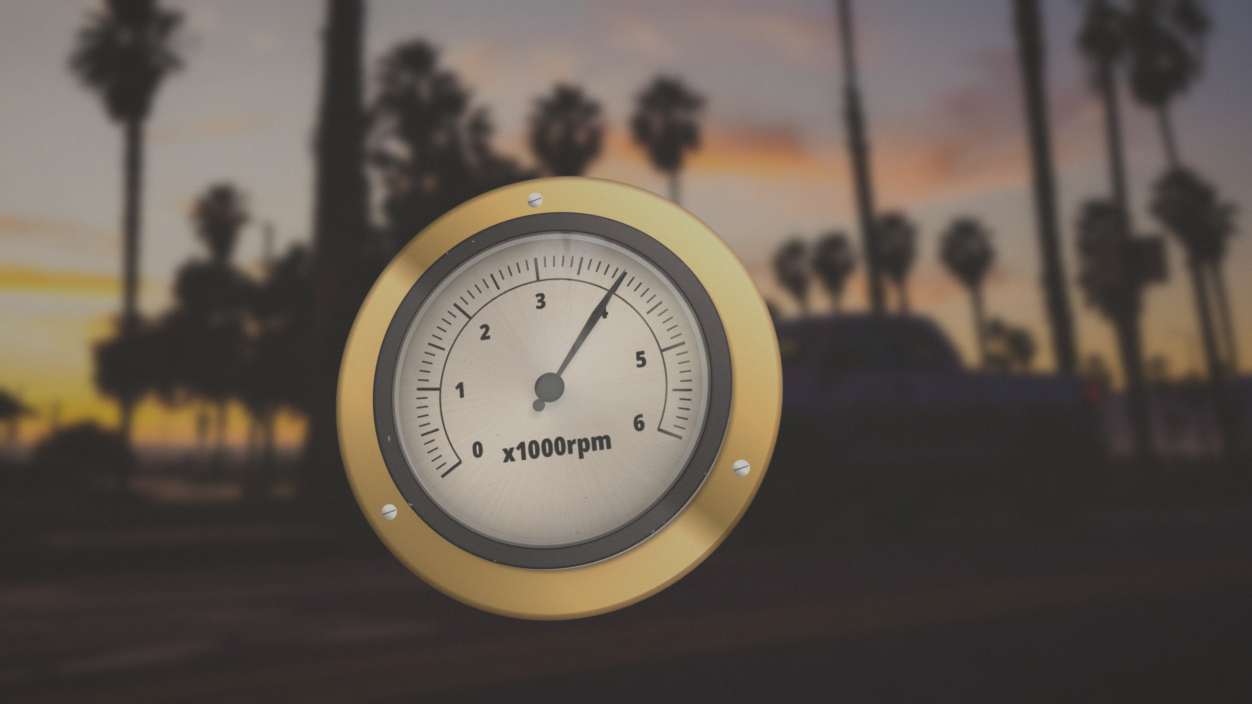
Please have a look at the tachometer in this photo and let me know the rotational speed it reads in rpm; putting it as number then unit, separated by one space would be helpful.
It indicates 4000 rpm
